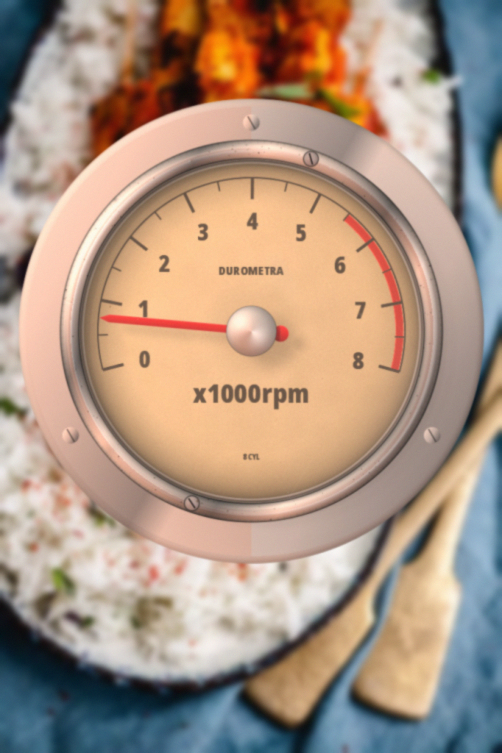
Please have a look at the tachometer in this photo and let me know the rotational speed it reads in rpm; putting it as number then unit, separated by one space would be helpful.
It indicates 750 rpm
